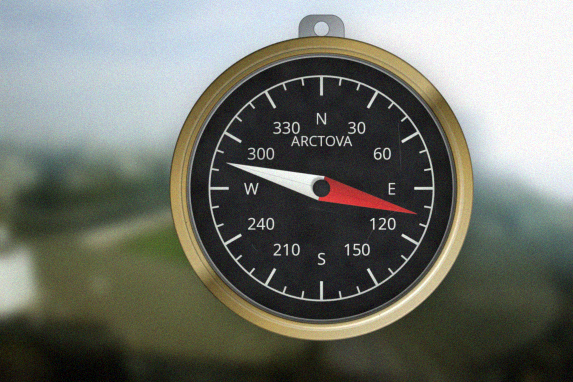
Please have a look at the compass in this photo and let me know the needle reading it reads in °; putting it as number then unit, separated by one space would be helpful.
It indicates 105 °
